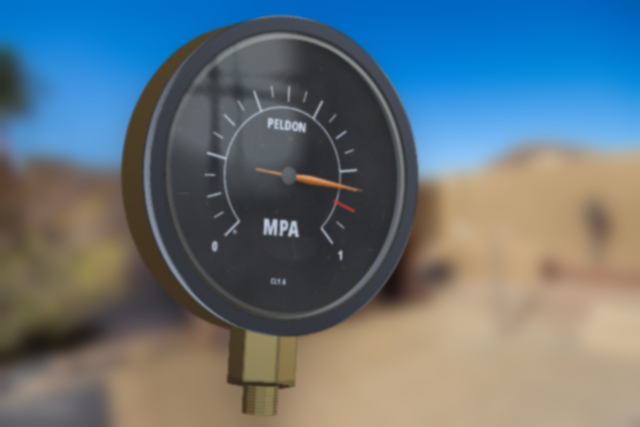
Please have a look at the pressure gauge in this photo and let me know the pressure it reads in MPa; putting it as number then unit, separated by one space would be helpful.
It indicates 0.85 MPa
